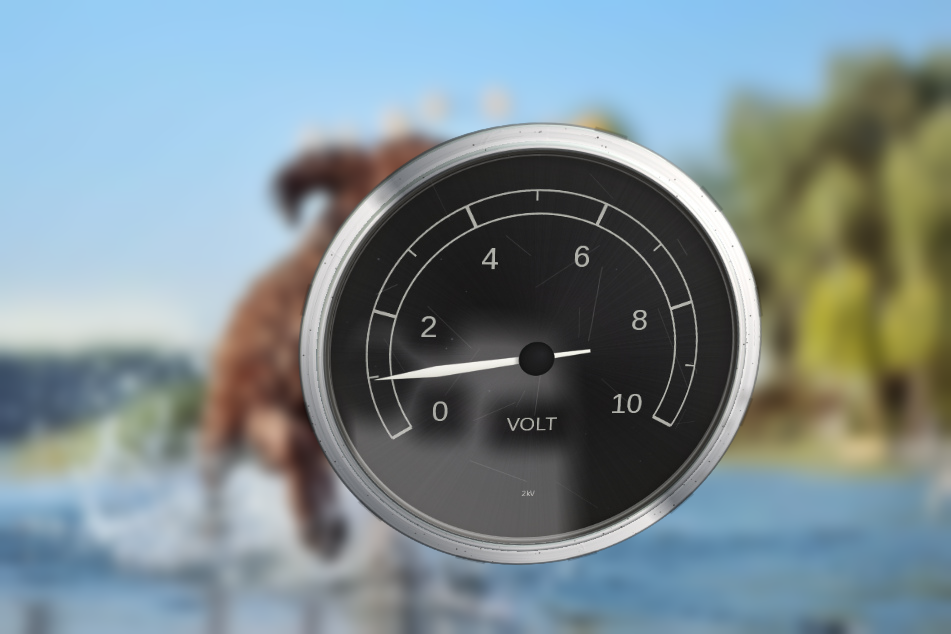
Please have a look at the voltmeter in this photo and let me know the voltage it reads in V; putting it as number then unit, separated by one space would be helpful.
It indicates 1 V
